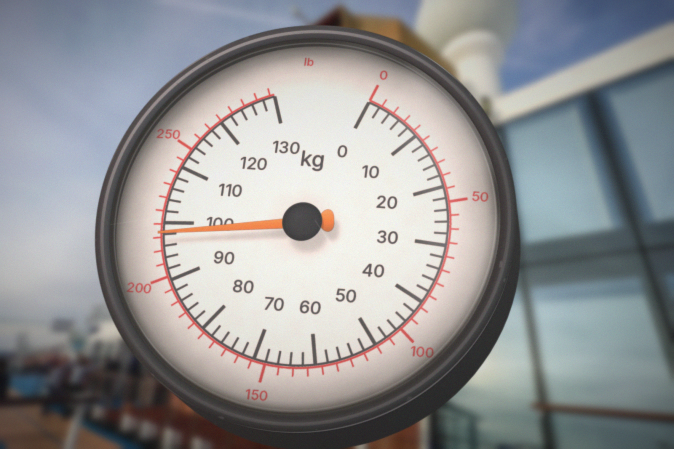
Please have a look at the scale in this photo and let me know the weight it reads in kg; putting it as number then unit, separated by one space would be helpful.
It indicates 98 kg
